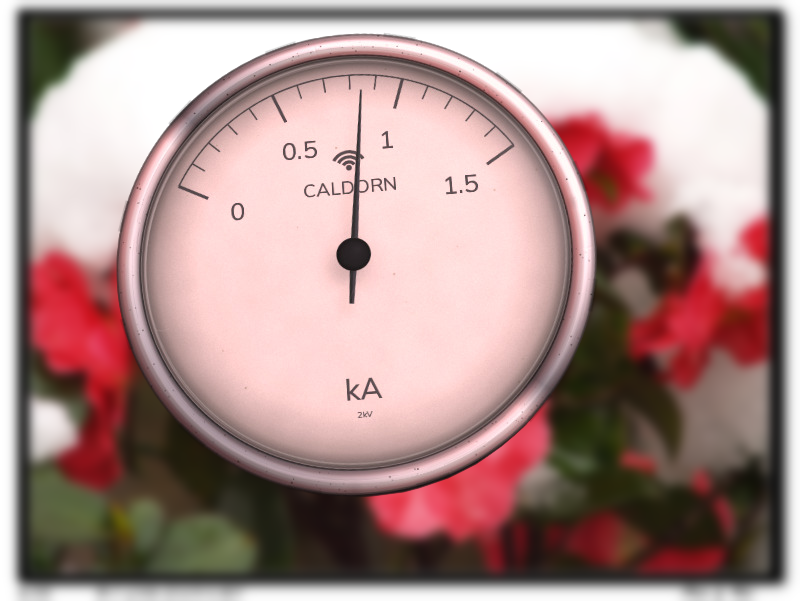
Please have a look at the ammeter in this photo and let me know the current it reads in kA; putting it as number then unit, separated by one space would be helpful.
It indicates 0.85 kA
